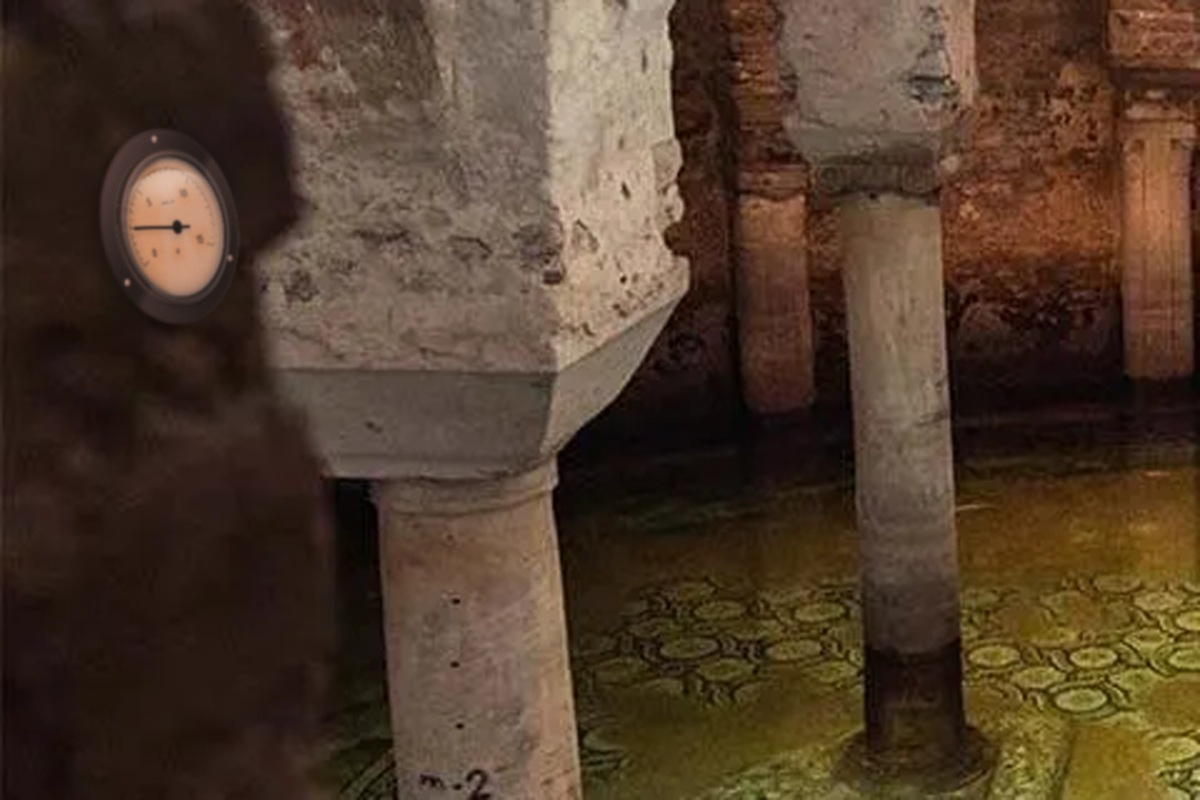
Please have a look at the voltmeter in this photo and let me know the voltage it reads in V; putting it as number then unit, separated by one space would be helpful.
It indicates 2.5 V
